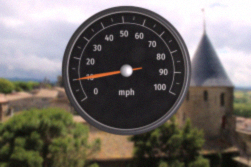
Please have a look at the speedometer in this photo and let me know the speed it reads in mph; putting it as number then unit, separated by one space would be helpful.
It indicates 10 mph
